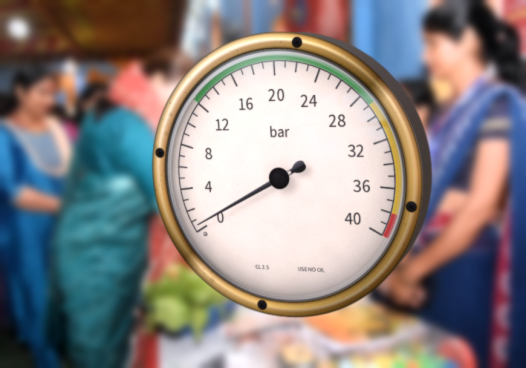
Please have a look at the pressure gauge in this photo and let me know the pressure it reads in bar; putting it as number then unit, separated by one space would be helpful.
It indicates 0.5 bar
